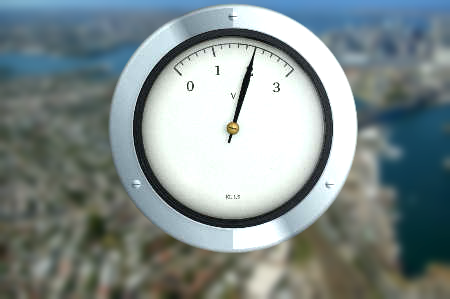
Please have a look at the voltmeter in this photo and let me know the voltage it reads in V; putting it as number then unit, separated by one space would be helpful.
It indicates 2 V
